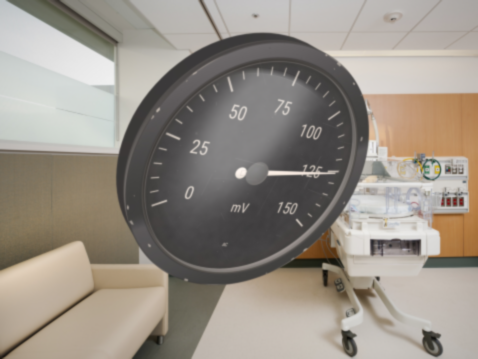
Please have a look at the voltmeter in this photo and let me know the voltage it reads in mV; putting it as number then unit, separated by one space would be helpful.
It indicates 125 mV
